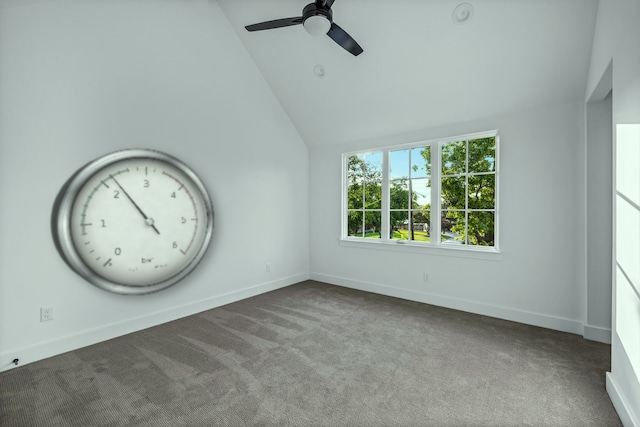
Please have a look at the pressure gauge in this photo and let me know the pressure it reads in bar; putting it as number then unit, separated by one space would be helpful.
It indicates 2.2 bar
